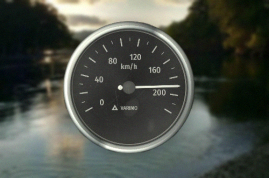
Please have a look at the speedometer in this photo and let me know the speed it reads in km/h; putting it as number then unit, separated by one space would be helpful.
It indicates 190 km/h
